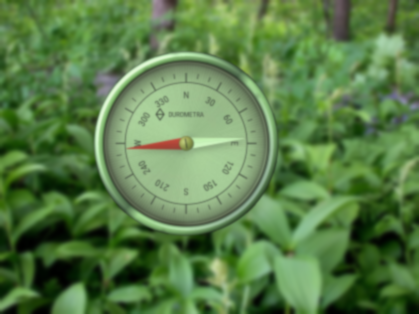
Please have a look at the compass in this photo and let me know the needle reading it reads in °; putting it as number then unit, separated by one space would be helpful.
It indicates 265 °
